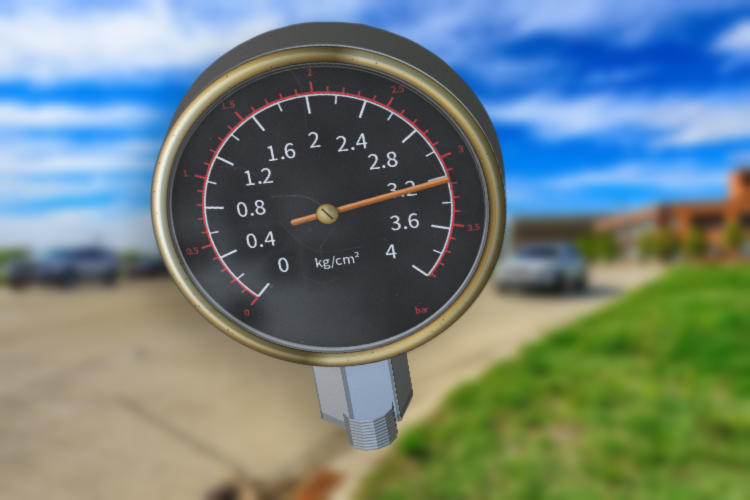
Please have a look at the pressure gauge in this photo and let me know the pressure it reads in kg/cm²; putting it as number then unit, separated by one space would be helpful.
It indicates 3.2 kg/cm²
